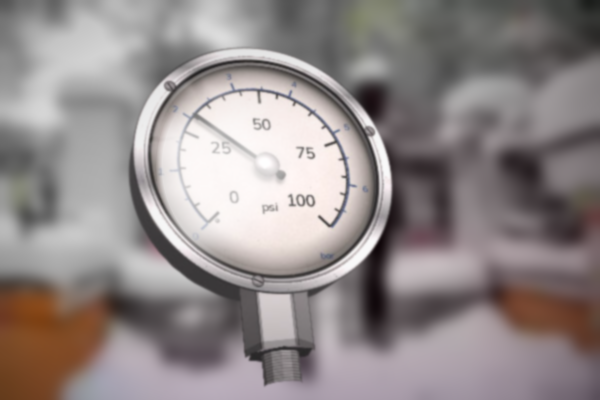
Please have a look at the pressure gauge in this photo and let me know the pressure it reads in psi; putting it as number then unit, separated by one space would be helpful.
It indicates 30 psi
